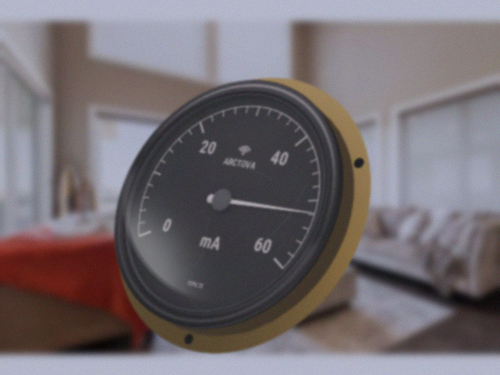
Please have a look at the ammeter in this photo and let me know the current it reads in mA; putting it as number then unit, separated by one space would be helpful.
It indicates 52 mA
